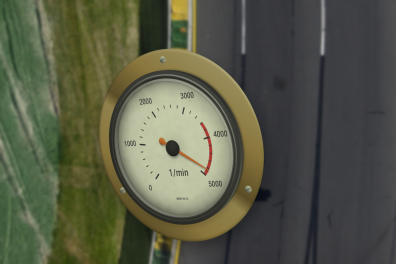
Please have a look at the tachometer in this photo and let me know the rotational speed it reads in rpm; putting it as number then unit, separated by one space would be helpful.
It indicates 4800 rpm
